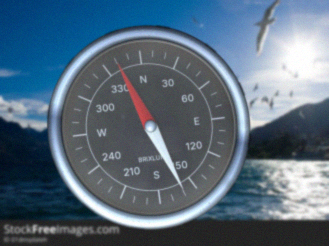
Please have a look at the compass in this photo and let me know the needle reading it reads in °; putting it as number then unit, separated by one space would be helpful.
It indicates 340 °
